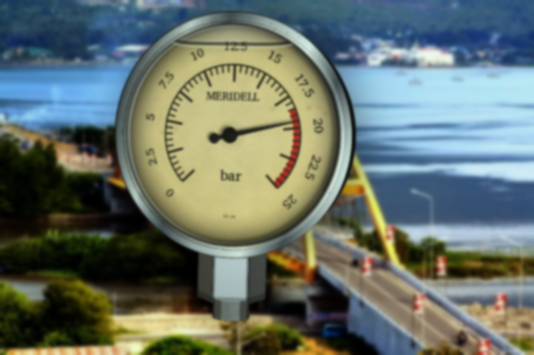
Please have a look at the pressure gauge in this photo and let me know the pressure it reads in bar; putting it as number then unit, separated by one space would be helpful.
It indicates 19.5 bar
